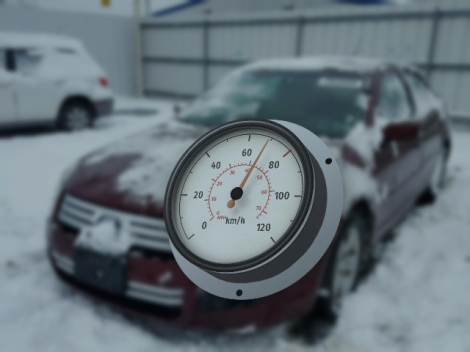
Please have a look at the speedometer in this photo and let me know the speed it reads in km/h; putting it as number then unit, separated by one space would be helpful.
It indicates 70 km/h
